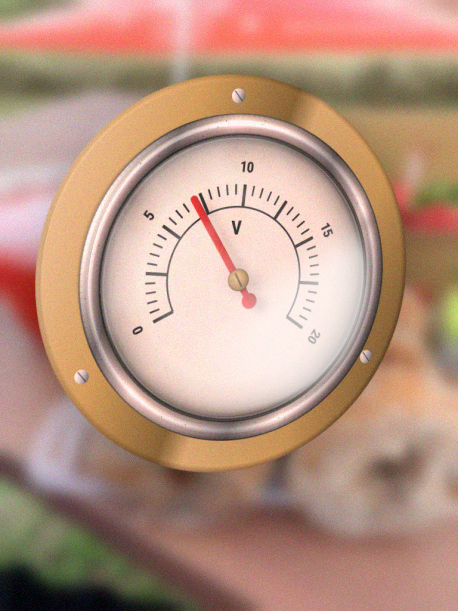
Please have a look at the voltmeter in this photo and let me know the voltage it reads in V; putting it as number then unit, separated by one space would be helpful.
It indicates 7 V
